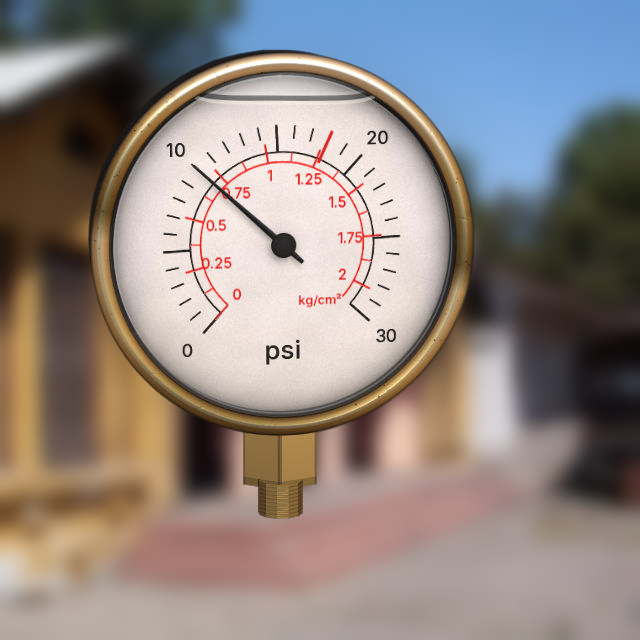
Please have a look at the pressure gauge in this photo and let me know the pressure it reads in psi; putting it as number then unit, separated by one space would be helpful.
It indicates 10 psi
